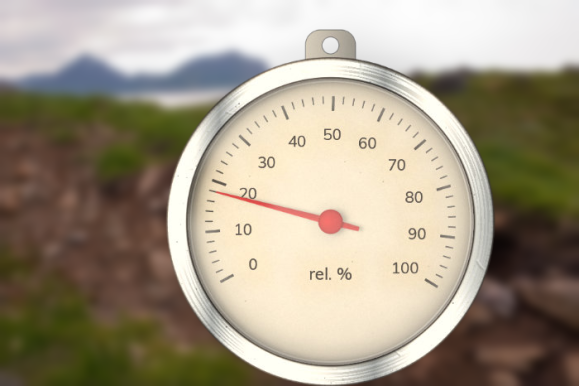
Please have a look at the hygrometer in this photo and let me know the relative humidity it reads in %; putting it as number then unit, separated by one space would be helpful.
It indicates 18 %
